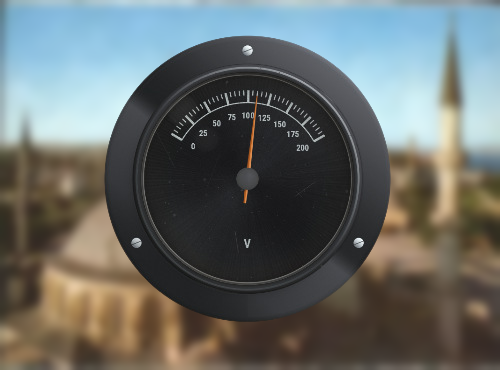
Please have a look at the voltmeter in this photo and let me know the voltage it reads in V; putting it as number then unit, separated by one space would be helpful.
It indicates 110 V
